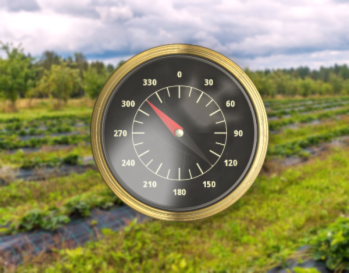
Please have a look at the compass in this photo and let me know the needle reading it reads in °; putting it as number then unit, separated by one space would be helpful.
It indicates 315 °
